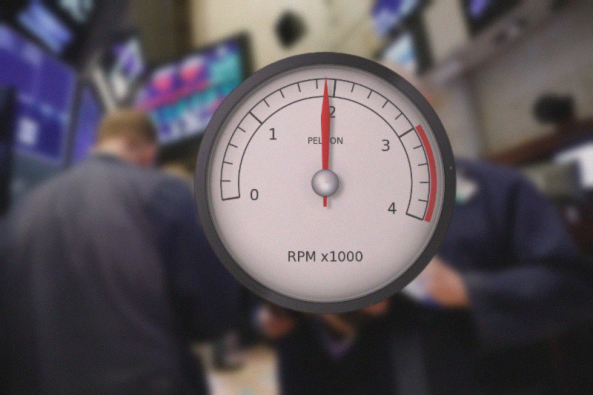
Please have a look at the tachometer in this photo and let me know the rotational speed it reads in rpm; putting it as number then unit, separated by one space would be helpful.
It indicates 1900 rpm
